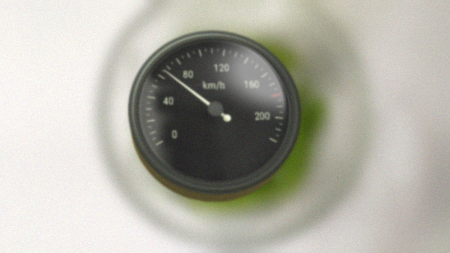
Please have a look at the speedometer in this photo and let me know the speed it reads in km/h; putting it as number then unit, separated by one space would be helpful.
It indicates 65 km/h
